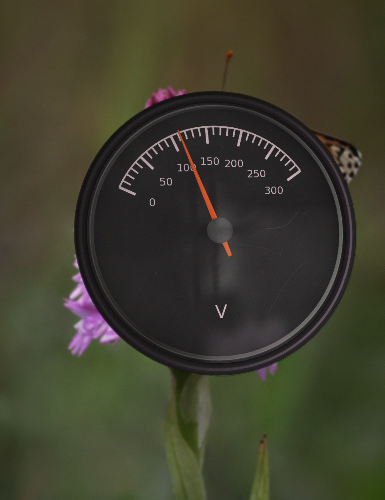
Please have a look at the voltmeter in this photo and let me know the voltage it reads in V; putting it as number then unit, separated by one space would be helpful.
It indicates 110 V
